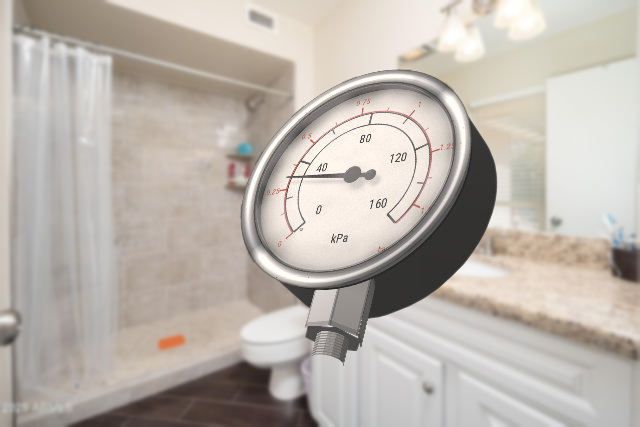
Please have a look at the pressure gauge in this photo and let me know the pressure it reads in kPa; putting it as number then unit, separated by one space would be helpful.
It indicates 30 kPa
